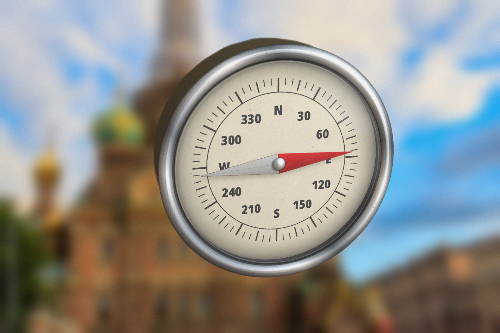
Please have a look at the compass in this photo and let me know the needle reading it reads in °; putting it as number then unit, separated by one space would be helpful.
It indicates 85 °
